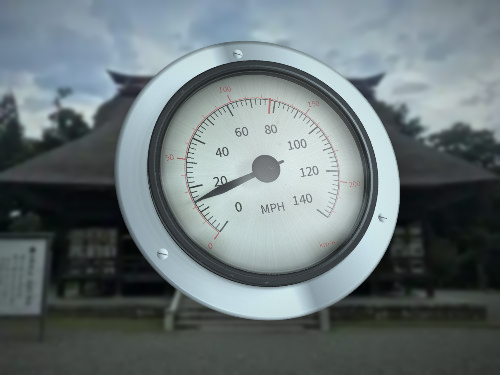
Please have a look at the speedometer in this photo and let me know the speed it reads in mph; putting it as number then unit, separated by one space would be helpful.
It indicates 14 mph
